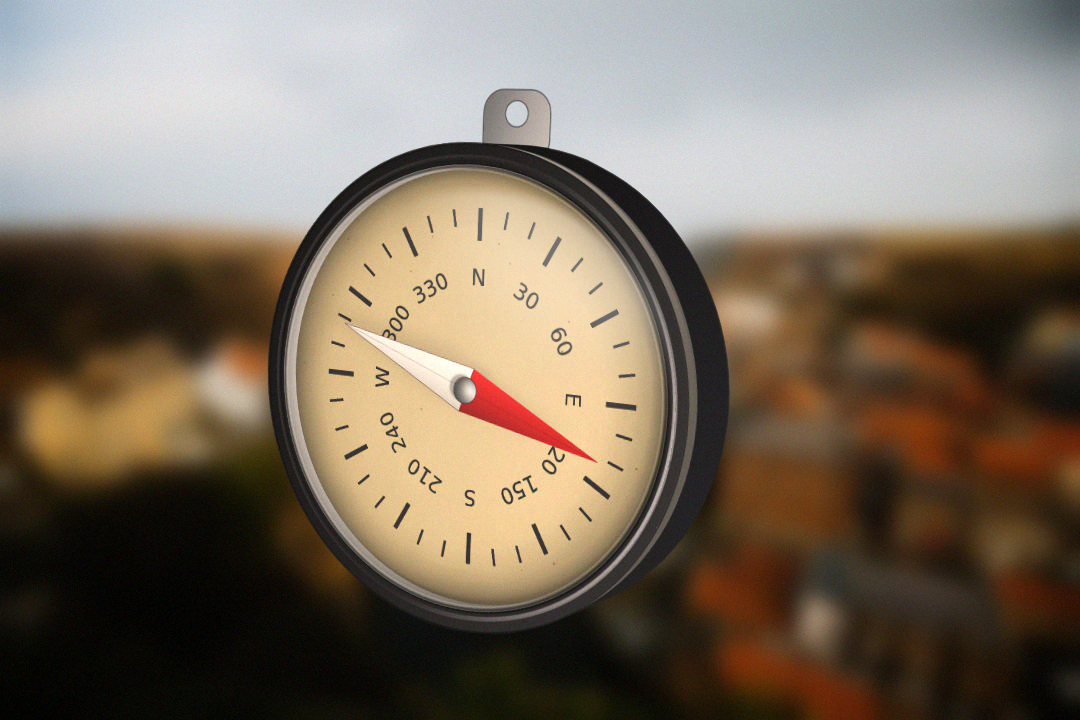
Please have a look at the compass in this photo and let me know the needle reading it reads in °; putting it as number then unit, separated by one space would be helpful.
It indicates 110 °
